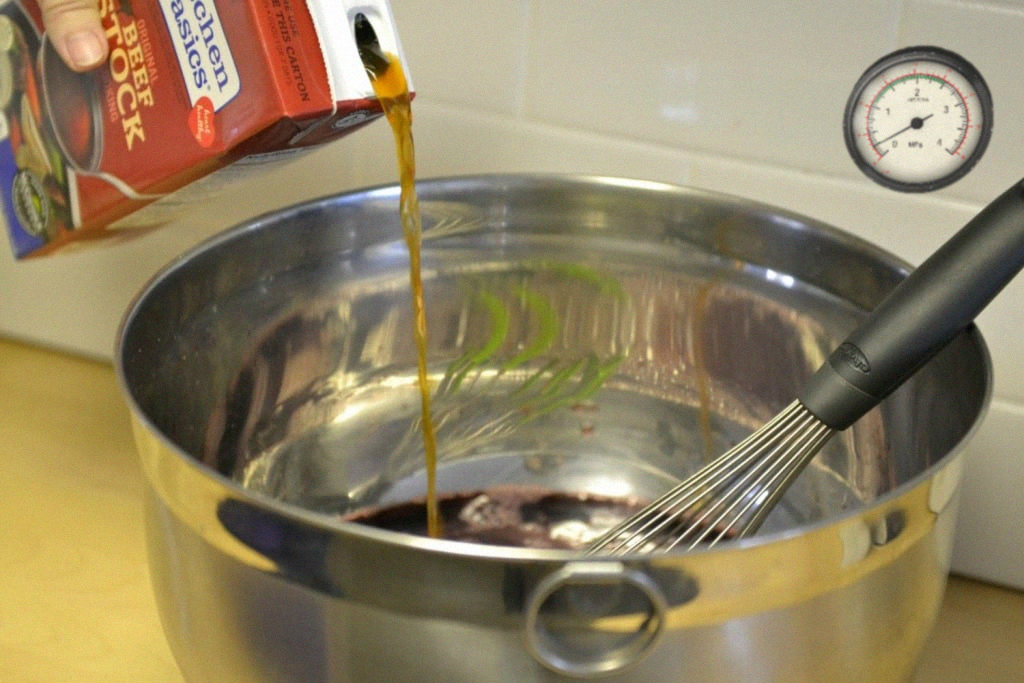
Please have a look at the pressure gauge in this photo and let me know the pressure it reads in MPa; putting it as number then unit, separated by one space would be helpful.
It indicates 0.25 MPa
